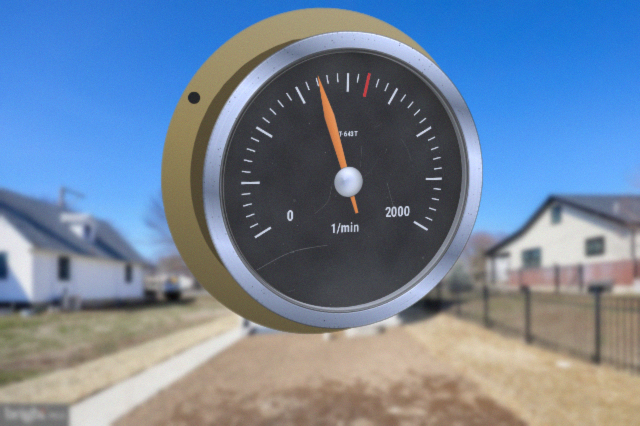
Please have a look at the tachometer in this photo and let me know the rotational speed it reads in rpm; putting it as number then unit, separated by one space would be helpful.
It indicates 850 rpm
